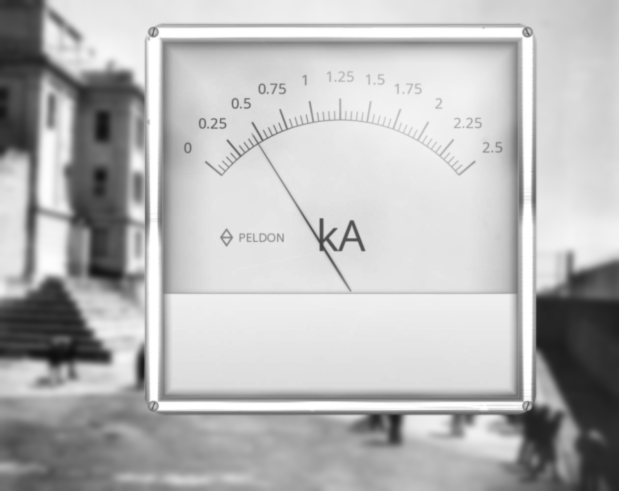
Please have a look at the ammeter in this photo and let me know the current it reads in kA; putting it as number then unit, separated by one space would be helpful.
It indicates 0.45 kA
